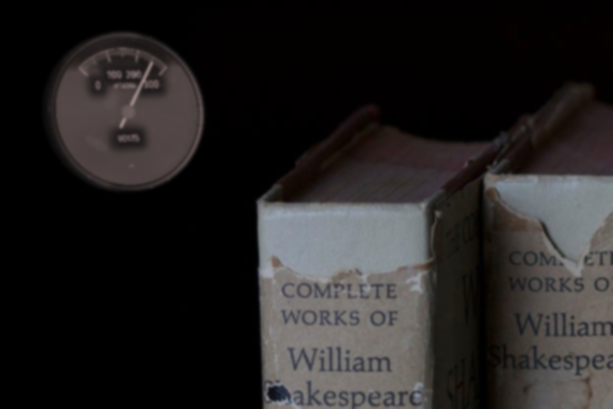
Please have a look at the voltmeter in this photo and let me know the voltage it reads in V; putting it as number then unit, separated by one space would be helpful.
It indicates 250 V
